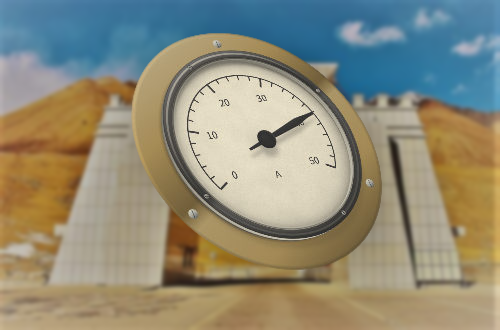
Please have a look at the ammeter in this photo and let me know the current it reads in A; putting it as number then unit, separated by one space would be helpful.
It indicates 40 A
